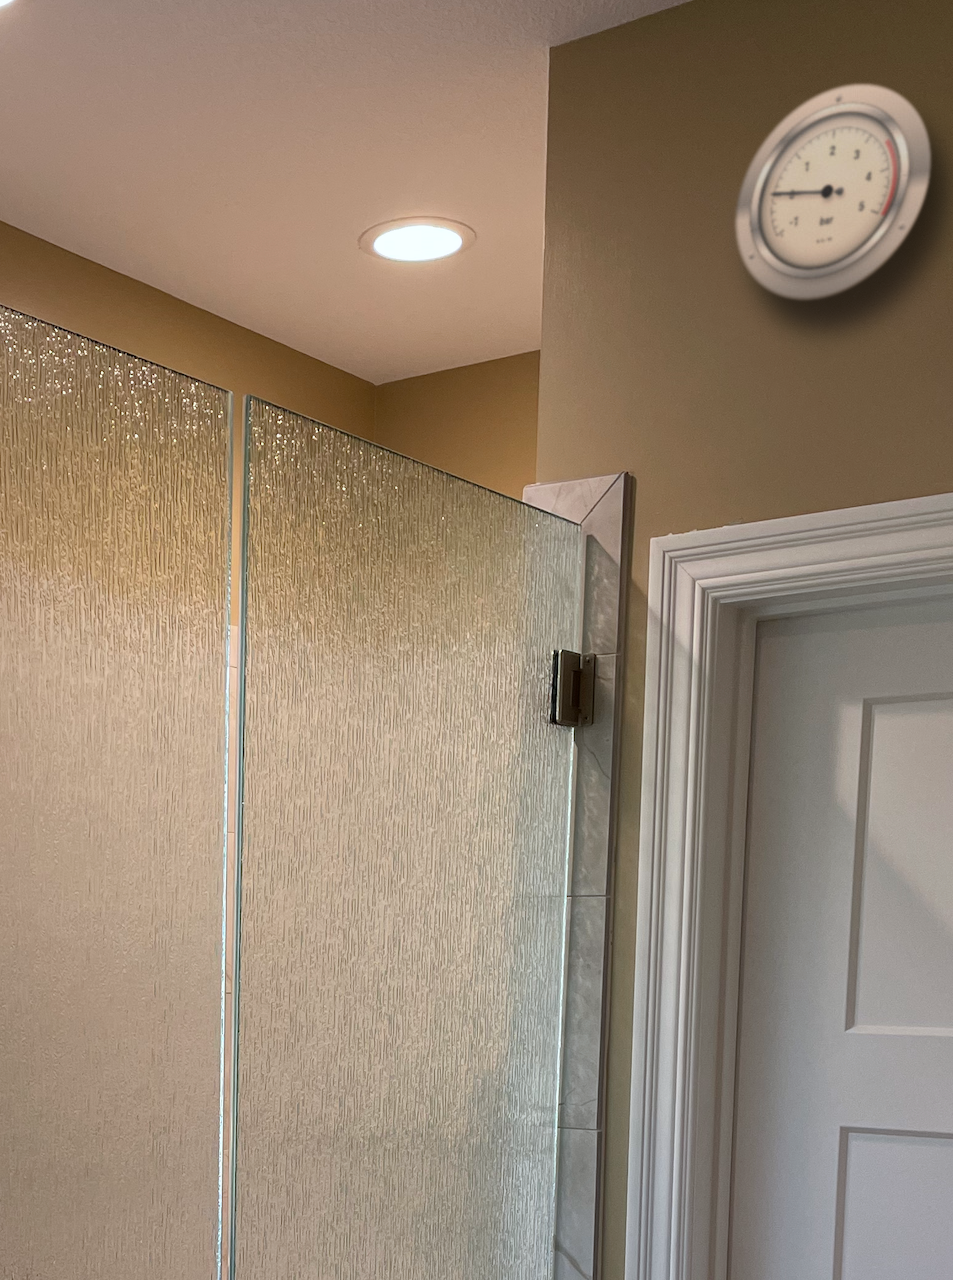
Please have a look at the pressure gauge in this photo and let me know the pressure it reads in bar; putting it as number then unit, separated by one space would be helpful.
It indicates 0 bar
